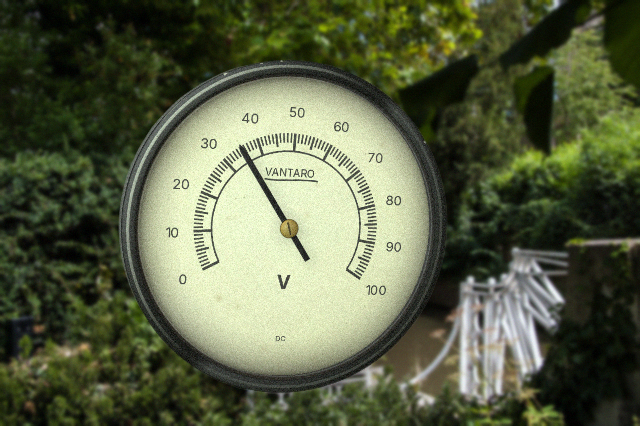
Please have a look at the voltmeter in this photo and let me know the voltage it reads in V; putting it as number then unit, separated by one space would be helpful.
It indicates 35 V
